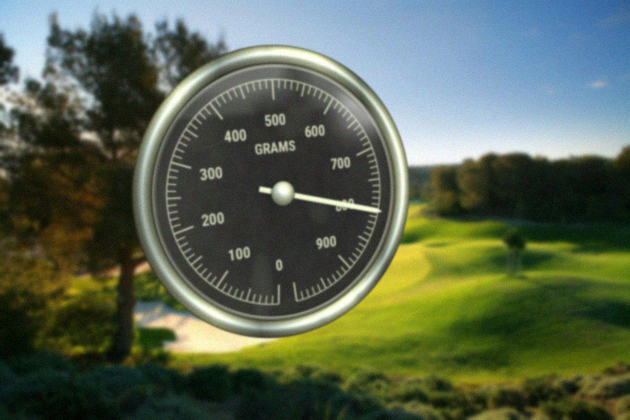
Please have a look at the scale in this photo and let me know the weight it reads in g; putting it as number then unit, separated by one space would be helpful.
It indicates 800 g
